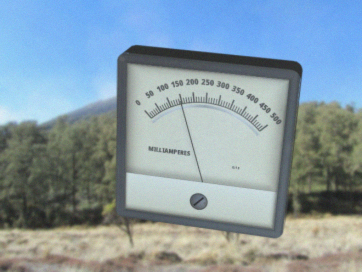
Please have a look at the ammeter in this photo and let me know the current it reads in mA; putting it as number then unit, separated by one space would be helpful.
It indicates 150 mA
